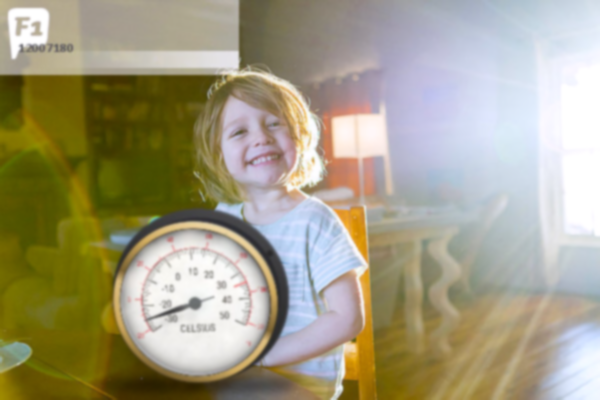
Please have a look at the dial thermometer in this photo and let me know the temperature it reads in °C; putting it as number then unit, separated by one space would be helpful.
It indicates -25 °C
